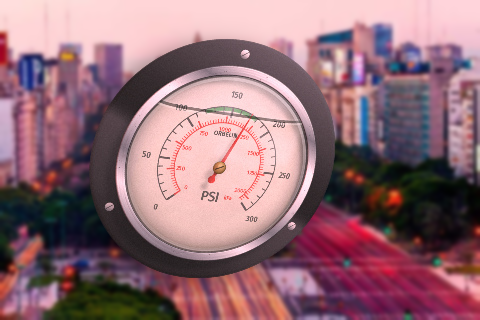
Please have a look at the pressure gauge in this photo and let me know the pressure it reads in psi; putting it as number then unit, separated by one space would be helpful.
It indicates 170 psi
